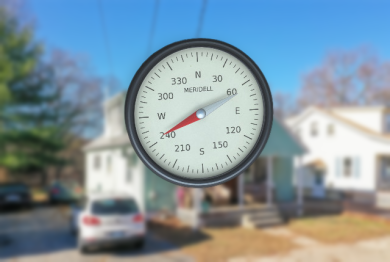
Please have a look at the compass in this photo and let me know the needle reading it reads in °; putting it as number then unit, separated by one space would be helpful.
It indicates 245 °
